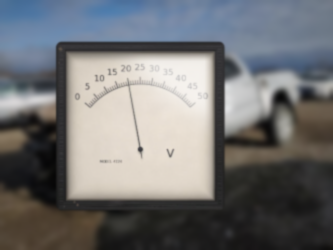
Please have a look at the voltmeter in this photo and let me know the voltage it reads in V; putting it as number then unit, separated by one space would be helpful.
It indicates 20 V
